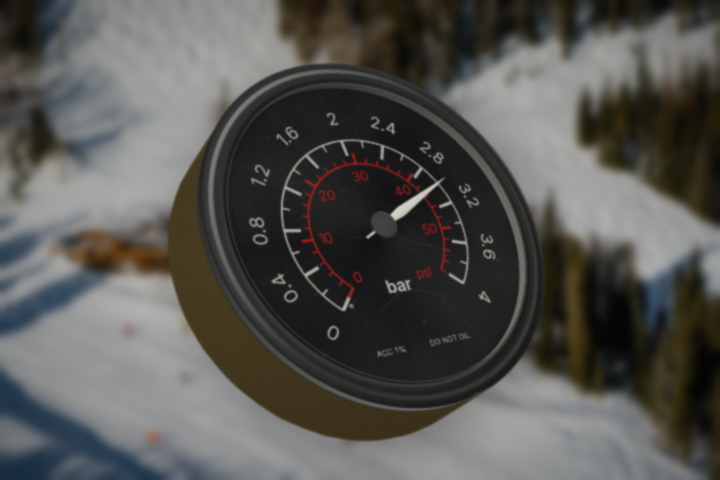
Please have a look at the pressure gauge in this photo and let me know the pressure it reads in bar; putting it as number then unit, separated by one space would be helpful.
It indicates 3 bar
